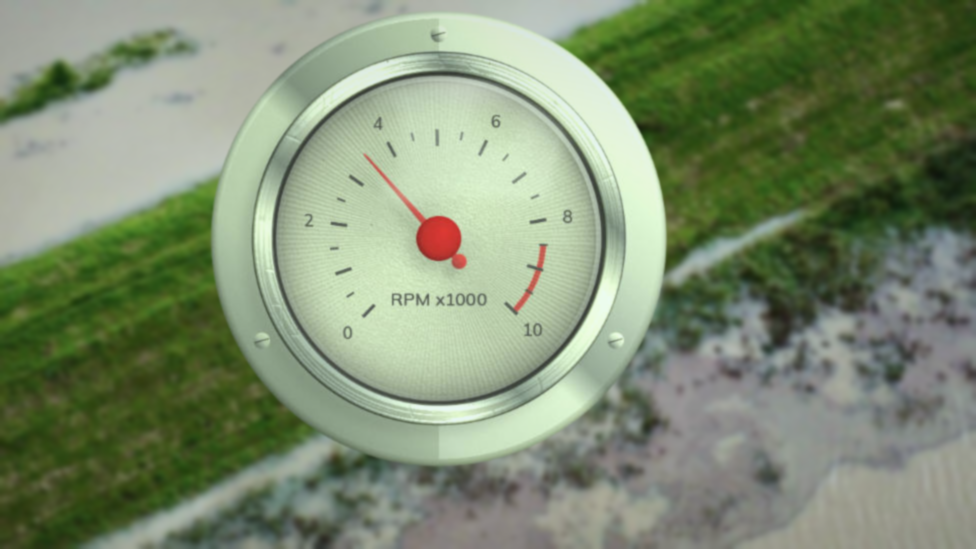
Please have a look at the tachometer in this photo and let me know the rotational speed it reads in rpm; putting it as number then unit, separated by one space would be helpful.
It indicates 3500 rpm
